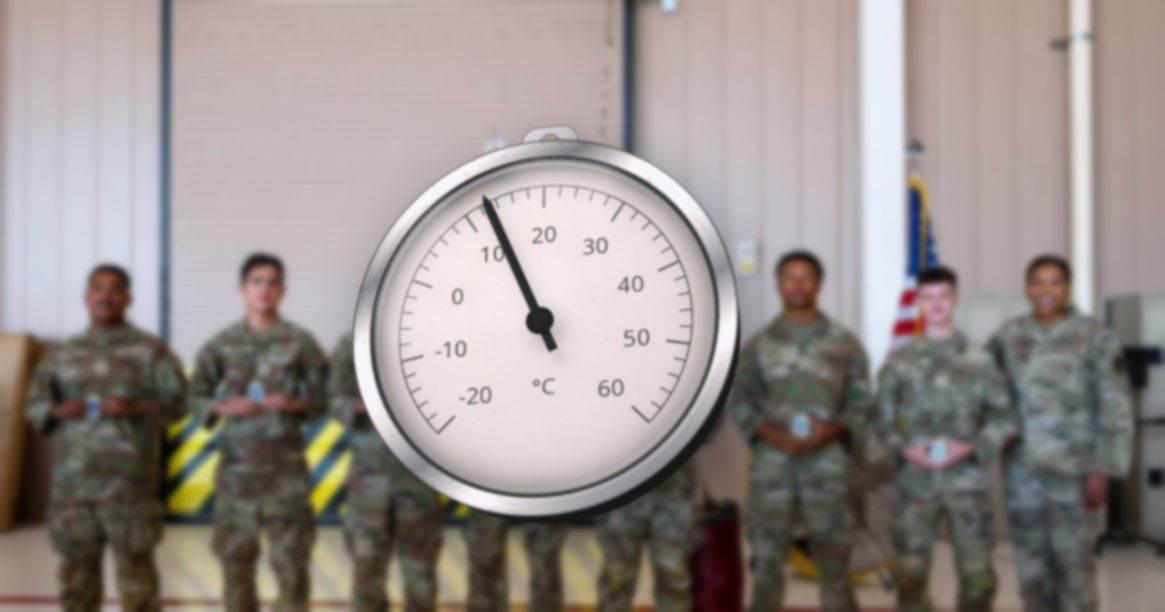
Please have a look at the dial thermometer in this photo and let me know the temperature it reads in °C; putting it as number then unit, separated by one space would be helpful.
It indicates 13 °C
